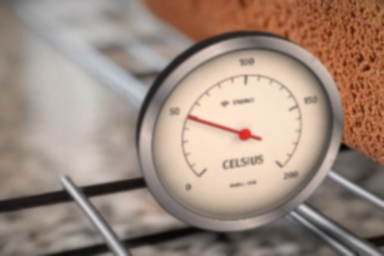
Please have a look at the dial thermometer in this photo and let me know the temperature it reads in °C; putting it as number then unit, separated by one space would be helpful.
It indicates 50 °C
